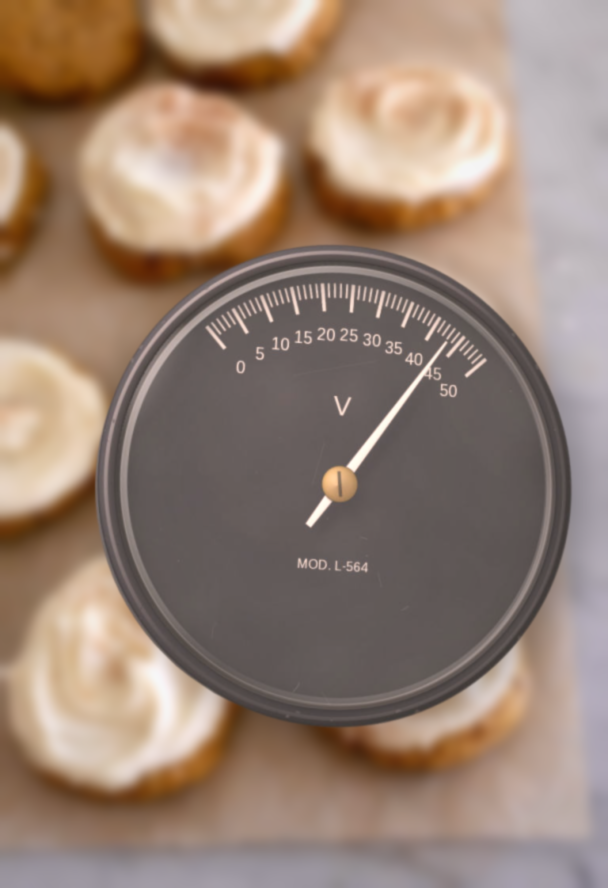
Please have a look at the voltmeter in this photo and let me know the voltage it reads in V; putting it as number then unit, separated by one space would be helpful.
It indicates 43 V
